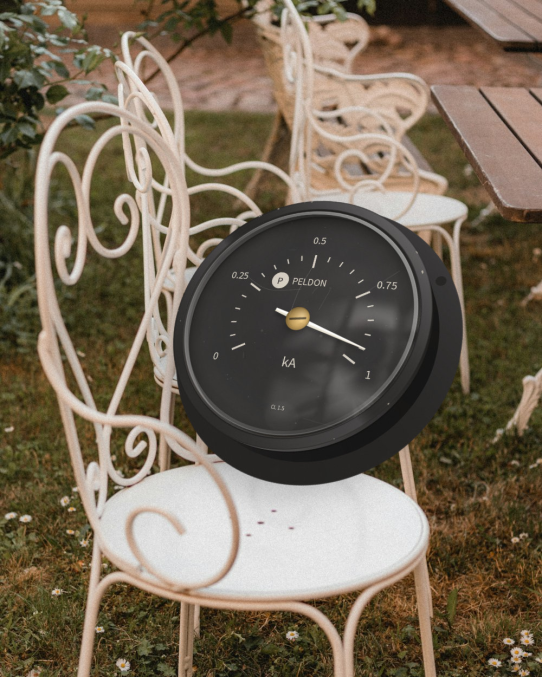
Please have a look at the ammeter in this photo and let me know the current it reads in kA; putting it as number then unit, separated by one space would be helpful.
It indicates 0.95 kA
